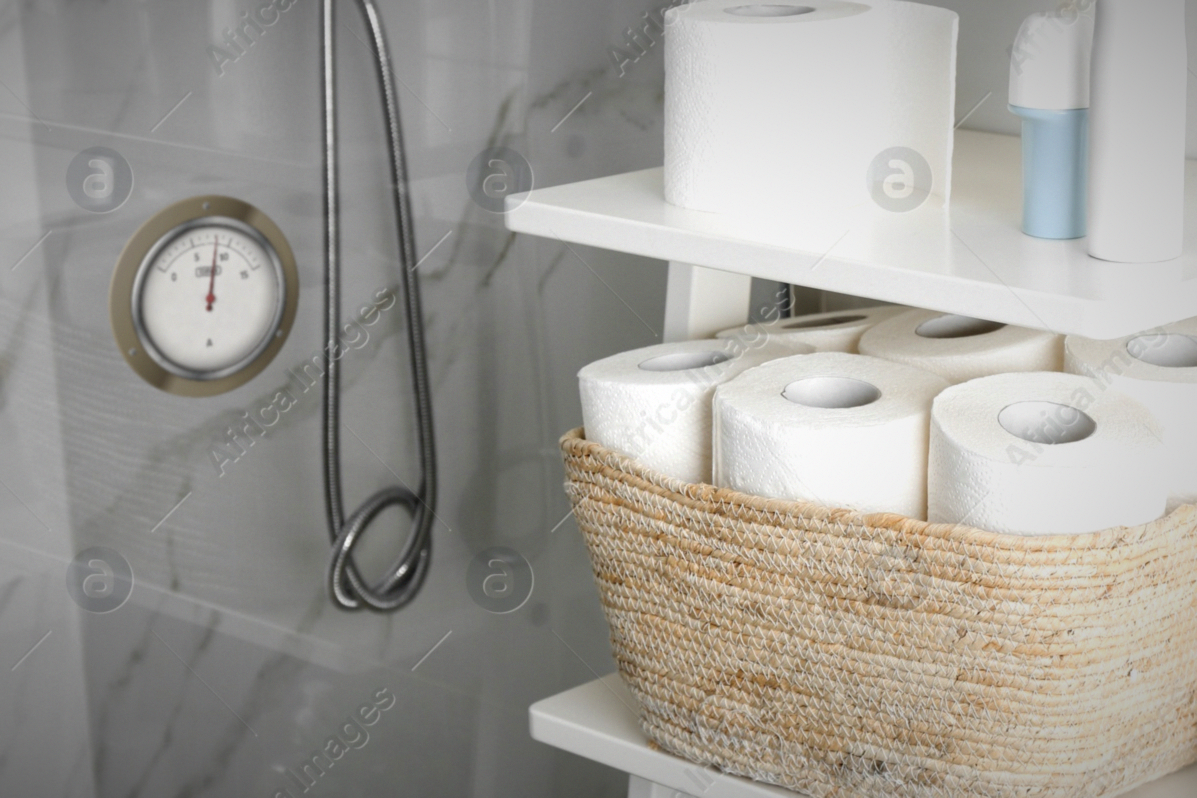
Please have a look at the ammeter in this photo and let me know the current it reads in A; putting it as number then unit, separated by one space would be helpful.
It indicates 8 A
